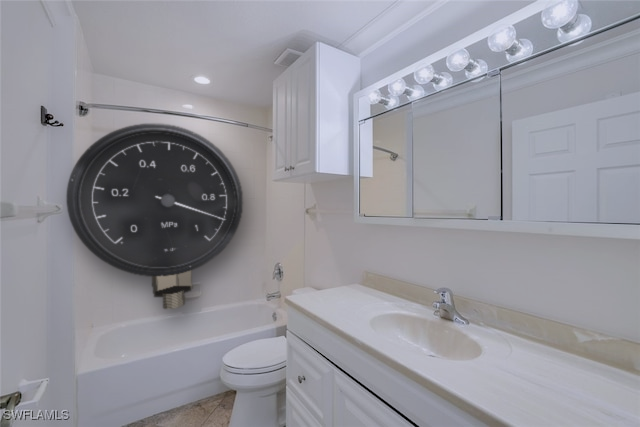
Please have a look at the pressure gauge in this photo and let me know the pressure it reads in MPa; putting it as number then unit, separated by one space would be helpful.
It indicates 0.9 MPa
